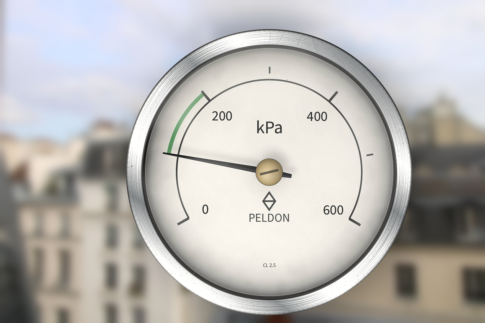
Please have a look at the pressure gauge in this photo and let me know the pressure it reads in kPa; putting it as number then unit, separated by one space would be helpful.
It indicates 100 kPa
